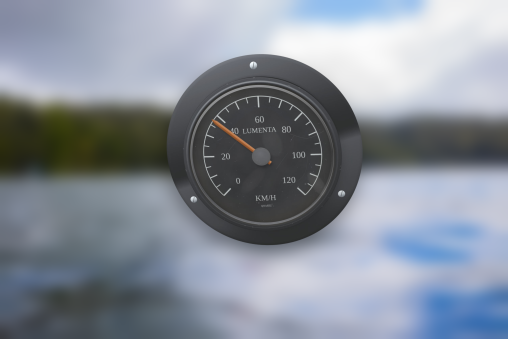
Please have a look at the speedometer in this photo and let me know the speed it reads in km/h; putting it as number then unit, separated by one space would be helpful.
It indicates 37.5 km/h
